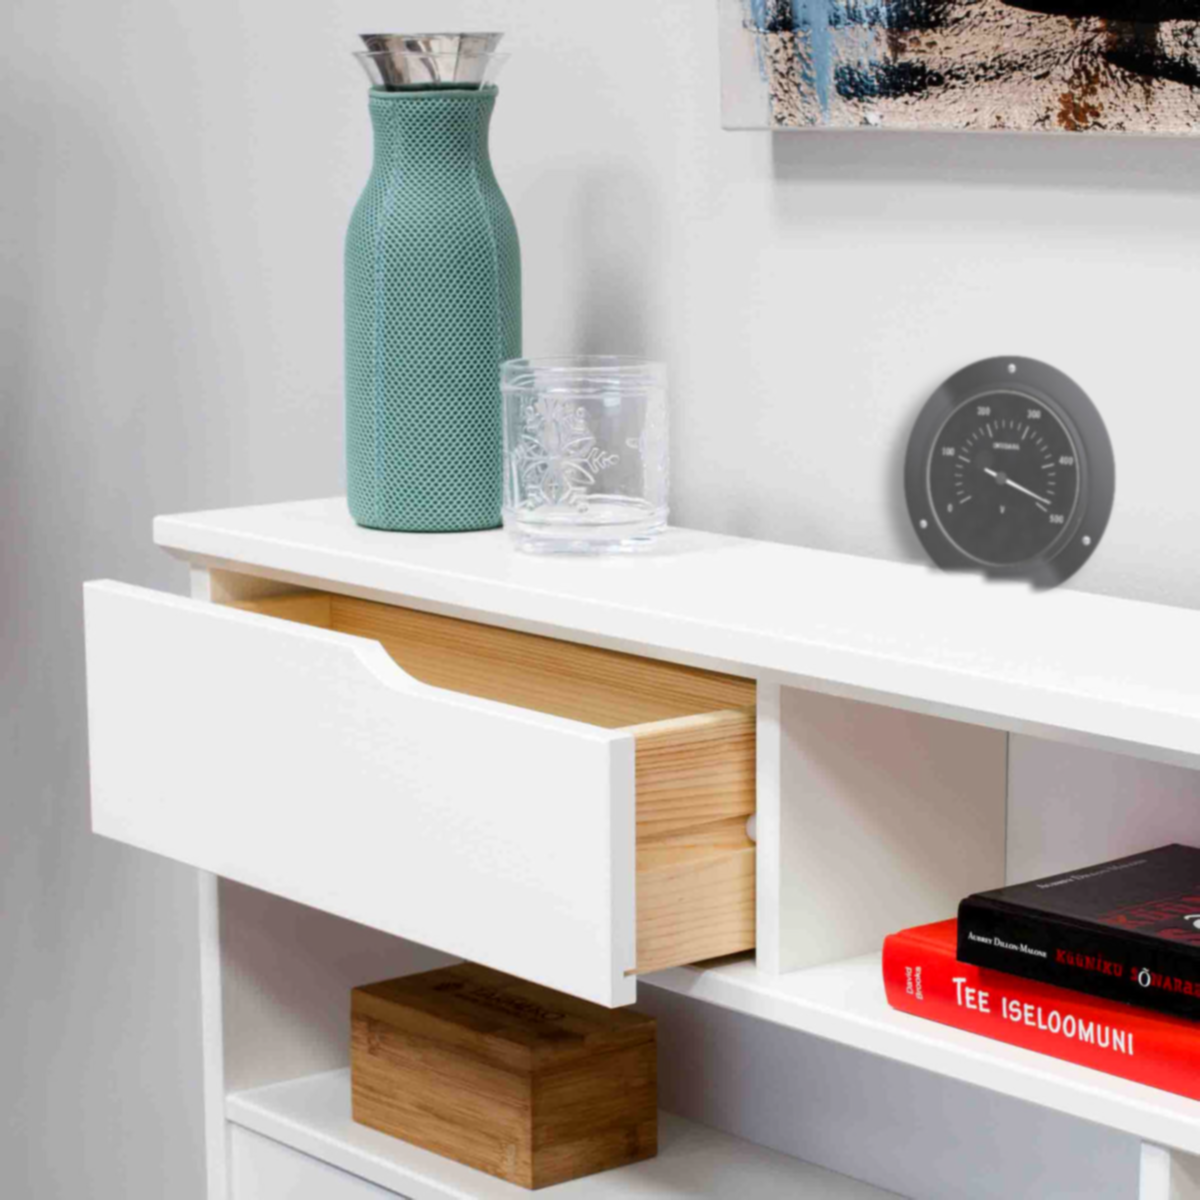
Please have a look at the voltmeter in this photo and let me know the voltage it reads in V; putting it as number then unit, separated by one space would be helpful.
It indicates 480 V
